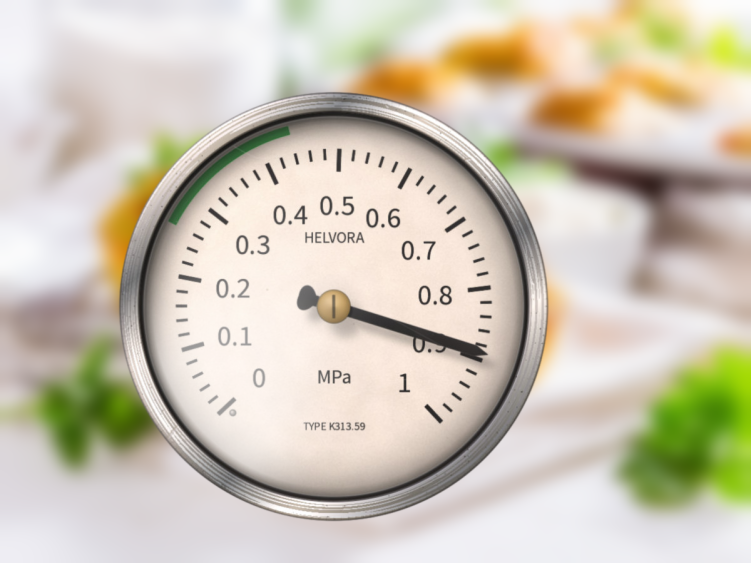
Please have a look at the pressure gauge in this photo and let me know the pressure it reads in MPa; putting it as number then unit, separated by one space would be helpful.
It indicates 0.89 MPa
